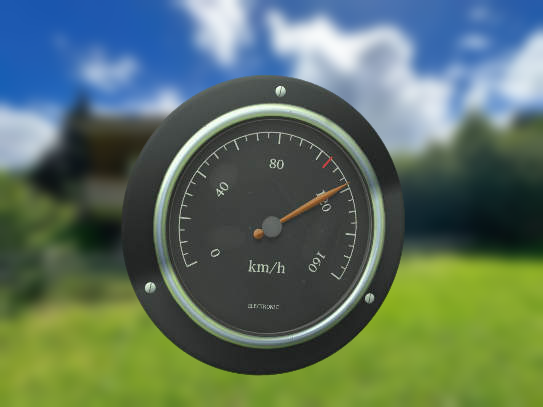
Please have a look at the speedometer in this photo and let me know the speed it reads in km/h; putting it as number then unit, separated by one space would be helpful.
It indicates 117.5 km/h
